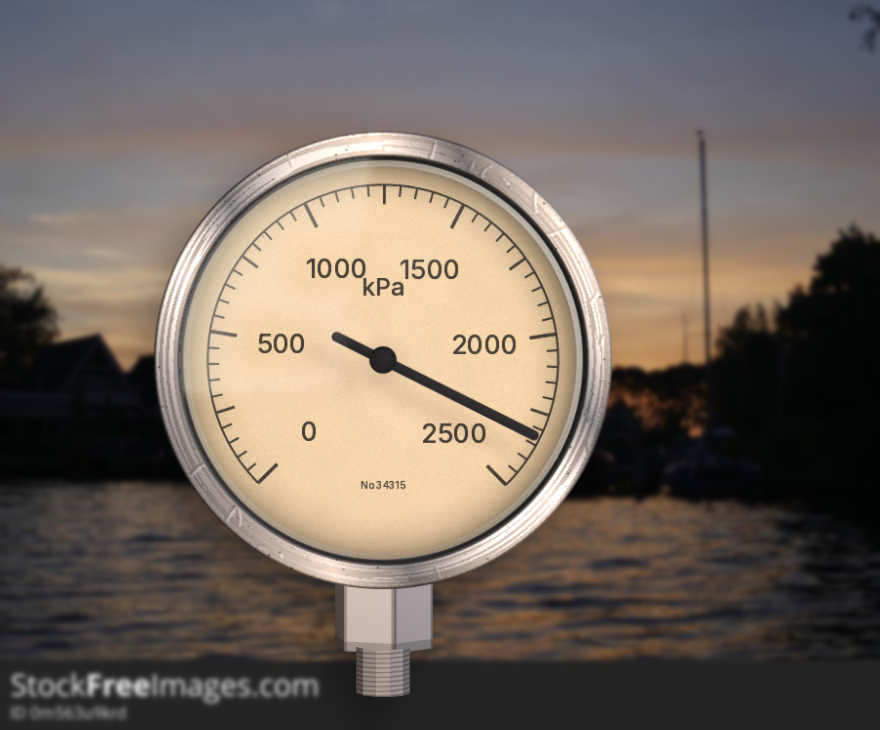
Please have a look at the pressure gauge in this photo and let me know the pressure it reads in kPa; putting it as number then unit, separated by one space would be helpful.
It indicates 2325 kPa
